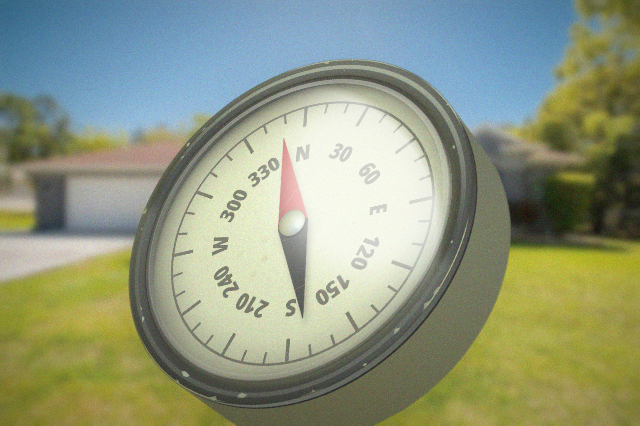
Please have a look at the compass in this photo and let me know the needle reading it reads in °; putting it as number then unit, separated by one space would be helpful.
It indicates 350 °
